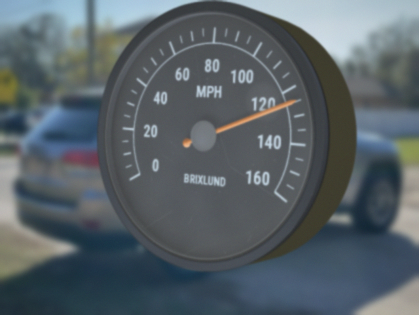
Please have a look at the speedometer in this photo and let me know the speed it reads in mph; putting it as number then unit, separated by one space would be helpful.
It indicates 125 mph
